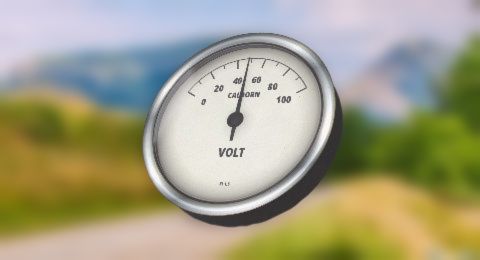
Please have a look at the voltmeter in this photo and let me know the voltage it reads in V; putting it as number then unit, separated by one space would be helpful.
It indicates 50 V
